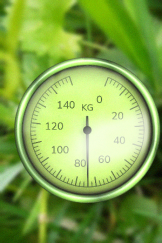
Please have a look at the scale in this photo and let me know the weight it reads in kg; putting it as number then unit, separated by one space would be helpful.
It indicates 74 kg
